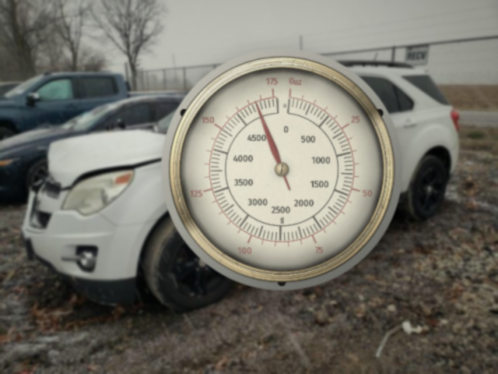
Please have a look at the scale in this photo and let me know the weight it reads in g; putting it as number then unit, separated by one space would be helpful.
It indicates 4750 g
